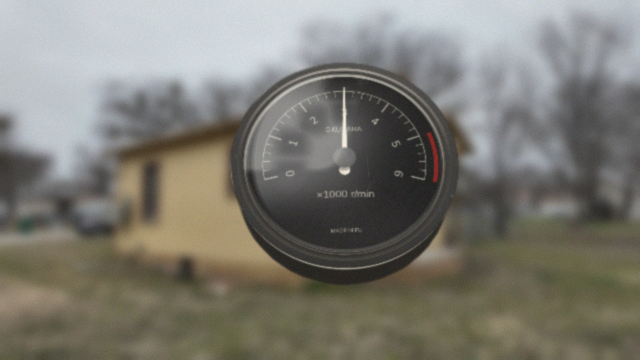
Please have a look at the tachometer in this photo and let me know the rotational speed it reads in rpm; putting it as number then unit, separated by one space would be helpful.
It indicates 3000 rpm
